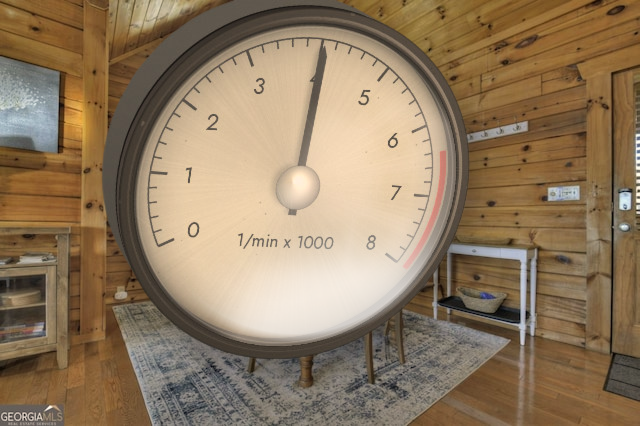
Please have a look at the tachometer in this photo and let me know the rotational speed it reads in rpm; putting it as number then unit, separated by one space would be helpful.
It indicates 4000 rpm
